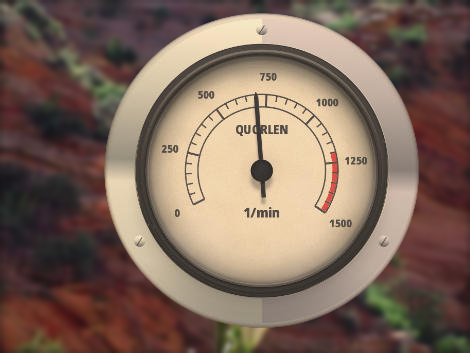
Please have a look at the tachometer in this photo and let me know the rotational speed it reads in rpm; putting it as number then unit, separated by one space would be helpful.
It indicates 700 rpm
